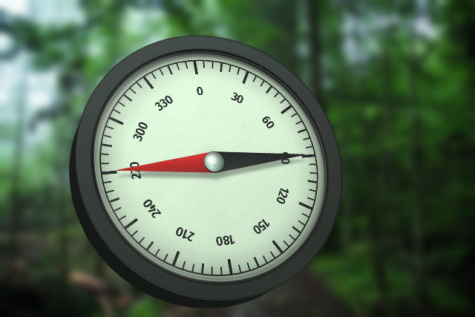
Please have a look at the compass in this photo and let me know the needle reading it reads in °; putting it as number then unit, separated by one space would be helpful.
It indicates 270 °
